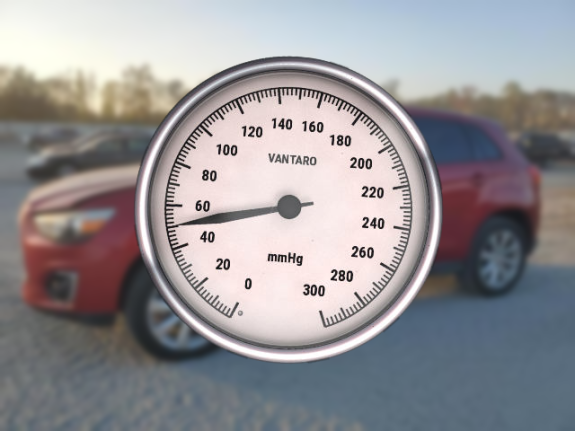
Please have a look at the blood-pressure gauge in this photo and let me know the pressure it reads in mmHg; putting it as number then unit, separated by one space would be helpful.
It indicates 50 mmHg
